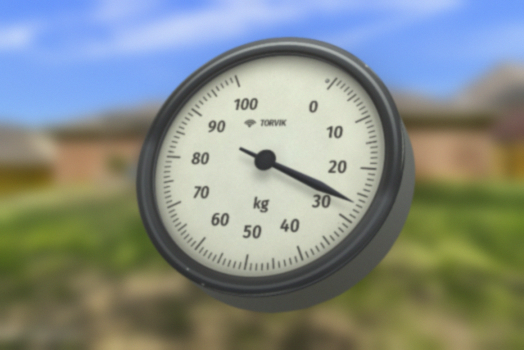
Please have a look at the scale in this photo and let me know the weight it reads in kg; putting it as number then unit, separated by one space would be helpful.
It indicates 27 kg
